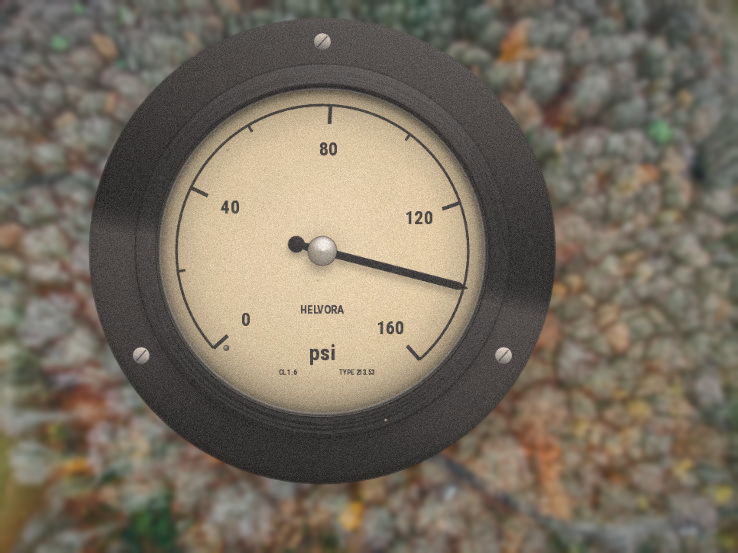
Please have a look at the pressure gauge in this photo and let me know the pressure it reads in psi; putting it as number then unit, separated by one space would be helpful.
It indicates 140 psi
